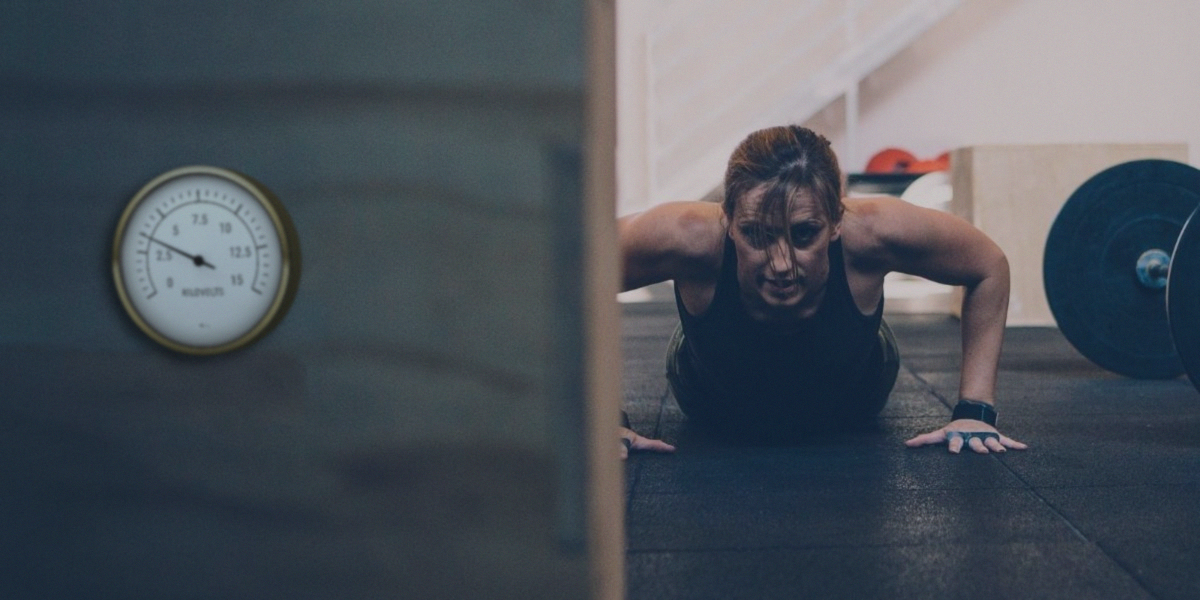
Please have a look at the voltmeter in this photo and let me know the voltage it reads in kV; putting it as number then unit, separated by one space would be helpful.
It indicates 3.5 kV
